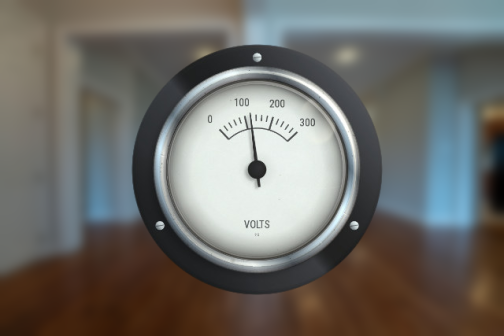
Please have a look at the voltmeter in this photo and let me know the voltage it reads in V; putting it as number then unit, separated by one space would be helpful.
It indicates 120 V
